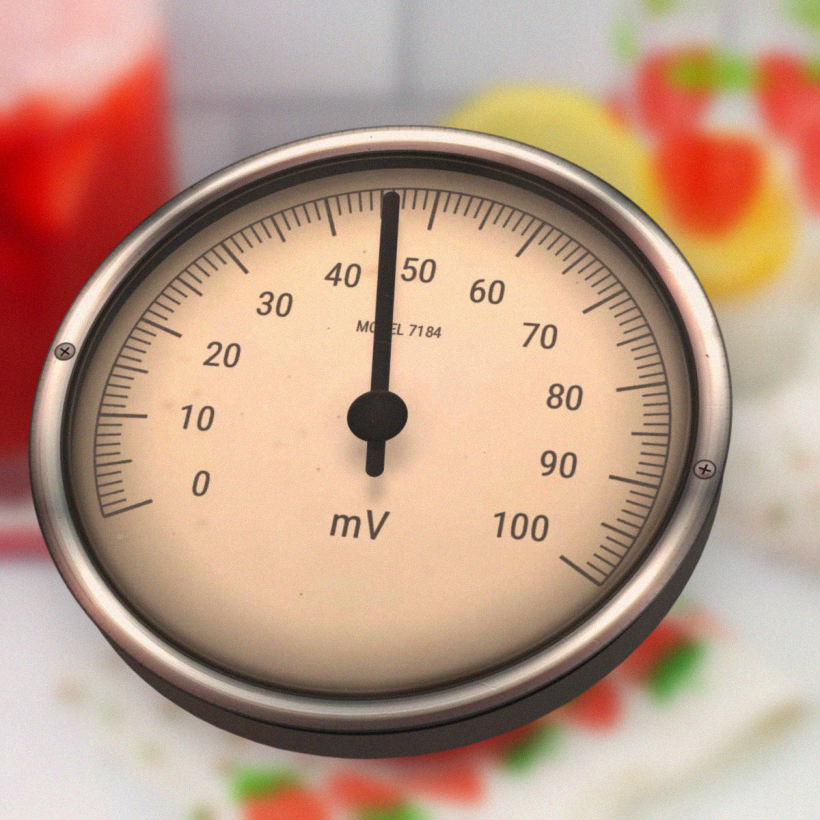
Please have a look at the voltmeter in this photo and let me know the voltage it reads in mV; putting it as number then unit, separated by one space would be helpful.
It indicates 46 mV
